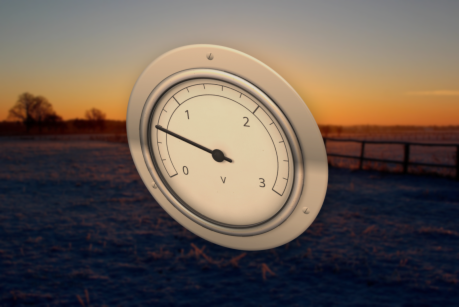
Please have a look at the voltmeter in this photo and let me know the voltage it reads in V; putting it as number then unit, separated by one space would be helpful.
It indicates 0.6 V
